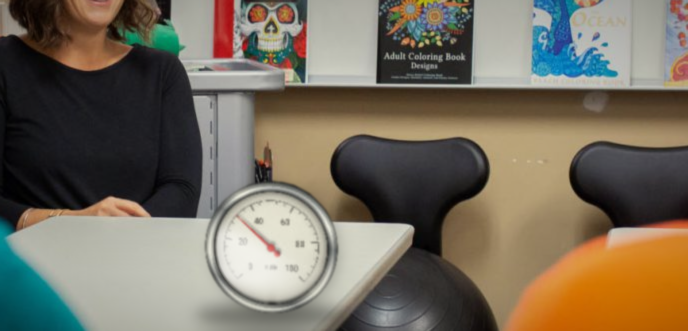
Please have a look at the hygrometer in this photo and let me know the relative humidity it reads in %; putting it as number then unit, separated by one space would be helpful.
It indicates 32 %
